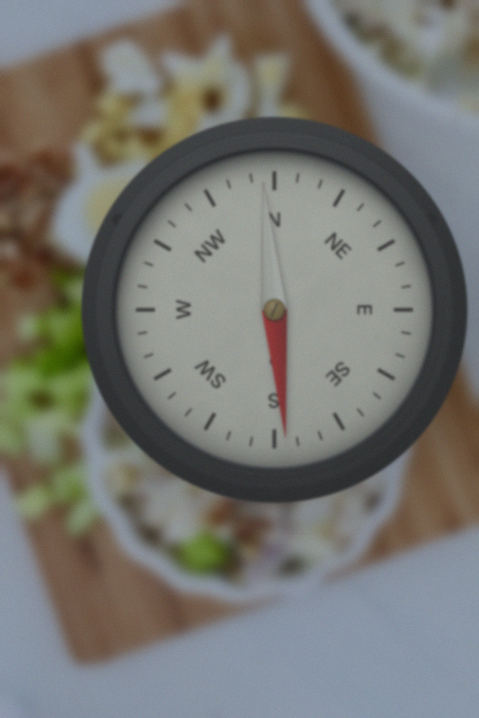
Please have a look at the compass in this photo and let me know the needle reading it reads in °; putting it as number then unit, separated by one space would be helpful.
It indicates 175 °
